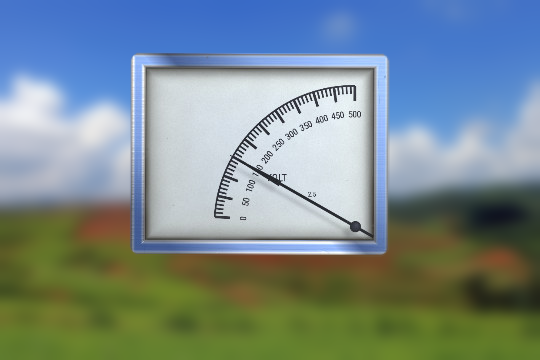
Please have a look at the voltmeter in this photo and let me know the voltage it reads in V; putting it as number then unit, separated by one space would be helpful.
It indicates 150 V
